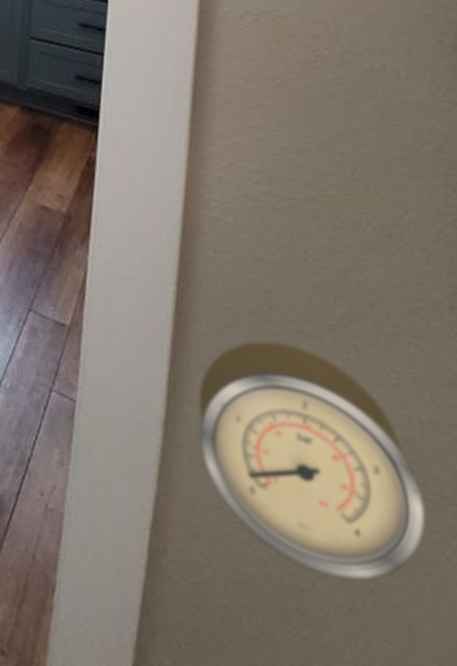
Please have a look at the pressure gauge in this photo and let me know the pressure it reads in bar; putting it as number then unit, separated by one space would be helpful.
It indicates 0.25 bar
